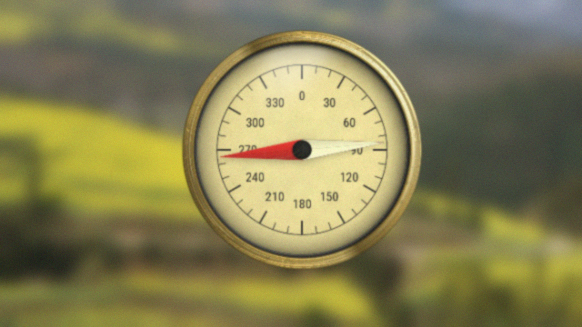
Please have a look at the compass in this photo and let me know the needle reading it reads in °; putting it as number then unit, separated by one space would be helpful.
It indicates 265 °
